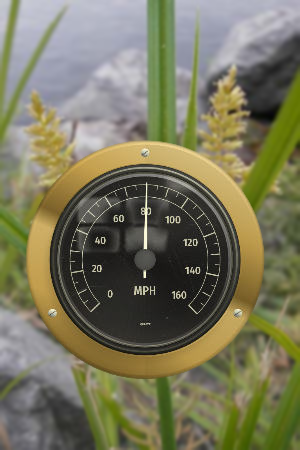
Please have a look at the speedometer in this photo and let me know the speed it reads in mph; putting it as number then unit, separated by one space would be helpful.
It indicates 80 mph
